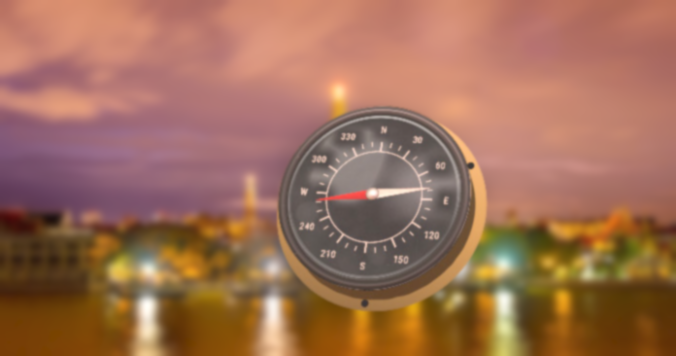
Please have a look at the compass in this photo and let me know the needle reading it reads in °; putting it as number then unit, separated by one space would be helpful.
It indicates 260 °
